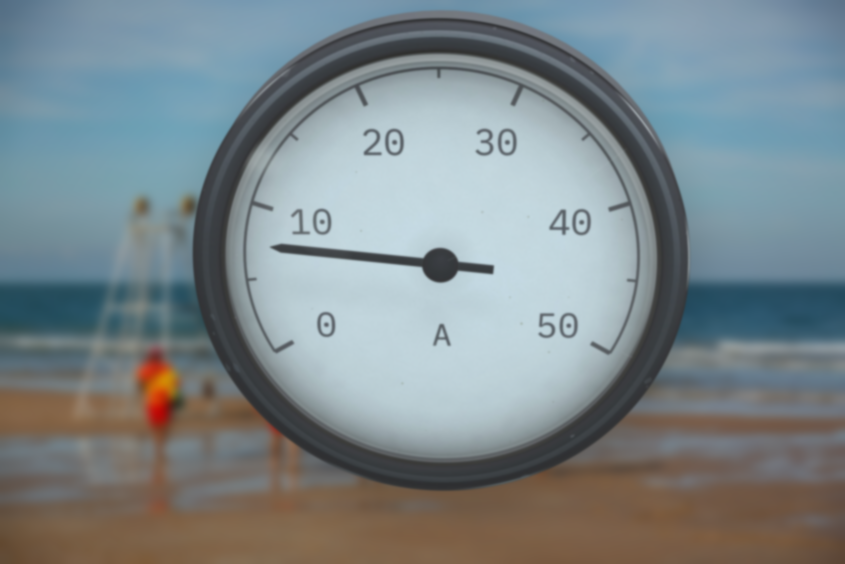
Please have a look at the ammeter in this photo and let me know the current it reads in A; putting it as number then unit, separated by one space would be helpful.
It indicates 7.5 A
